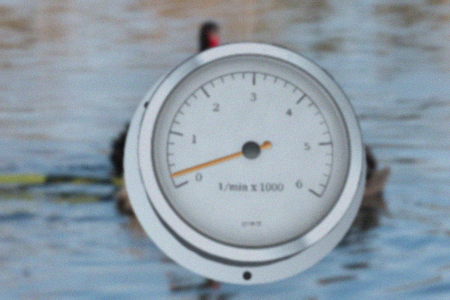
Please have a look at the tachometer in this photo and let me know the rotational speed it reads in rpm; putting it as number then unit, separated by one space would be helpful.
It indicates 200 rpm
